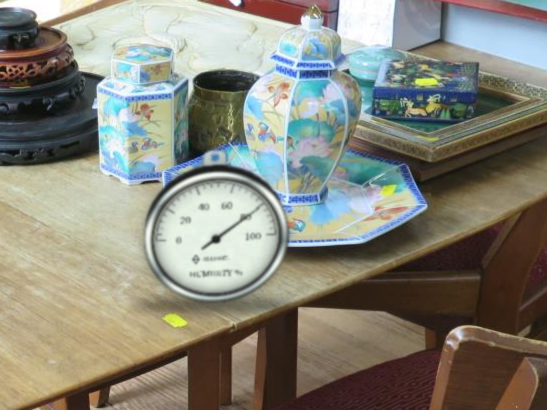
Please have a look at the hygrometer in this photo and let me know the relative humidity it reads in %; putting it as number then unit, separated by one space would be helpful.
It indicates 80 %
